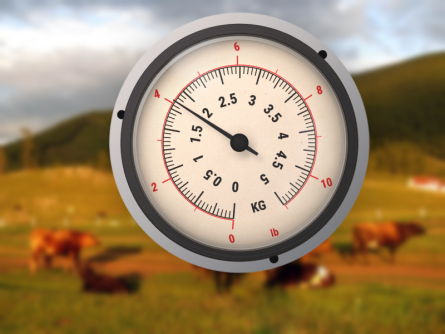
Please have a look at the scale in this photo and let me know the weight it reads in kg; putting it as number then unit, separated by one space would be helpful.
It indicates 1.85 kg
